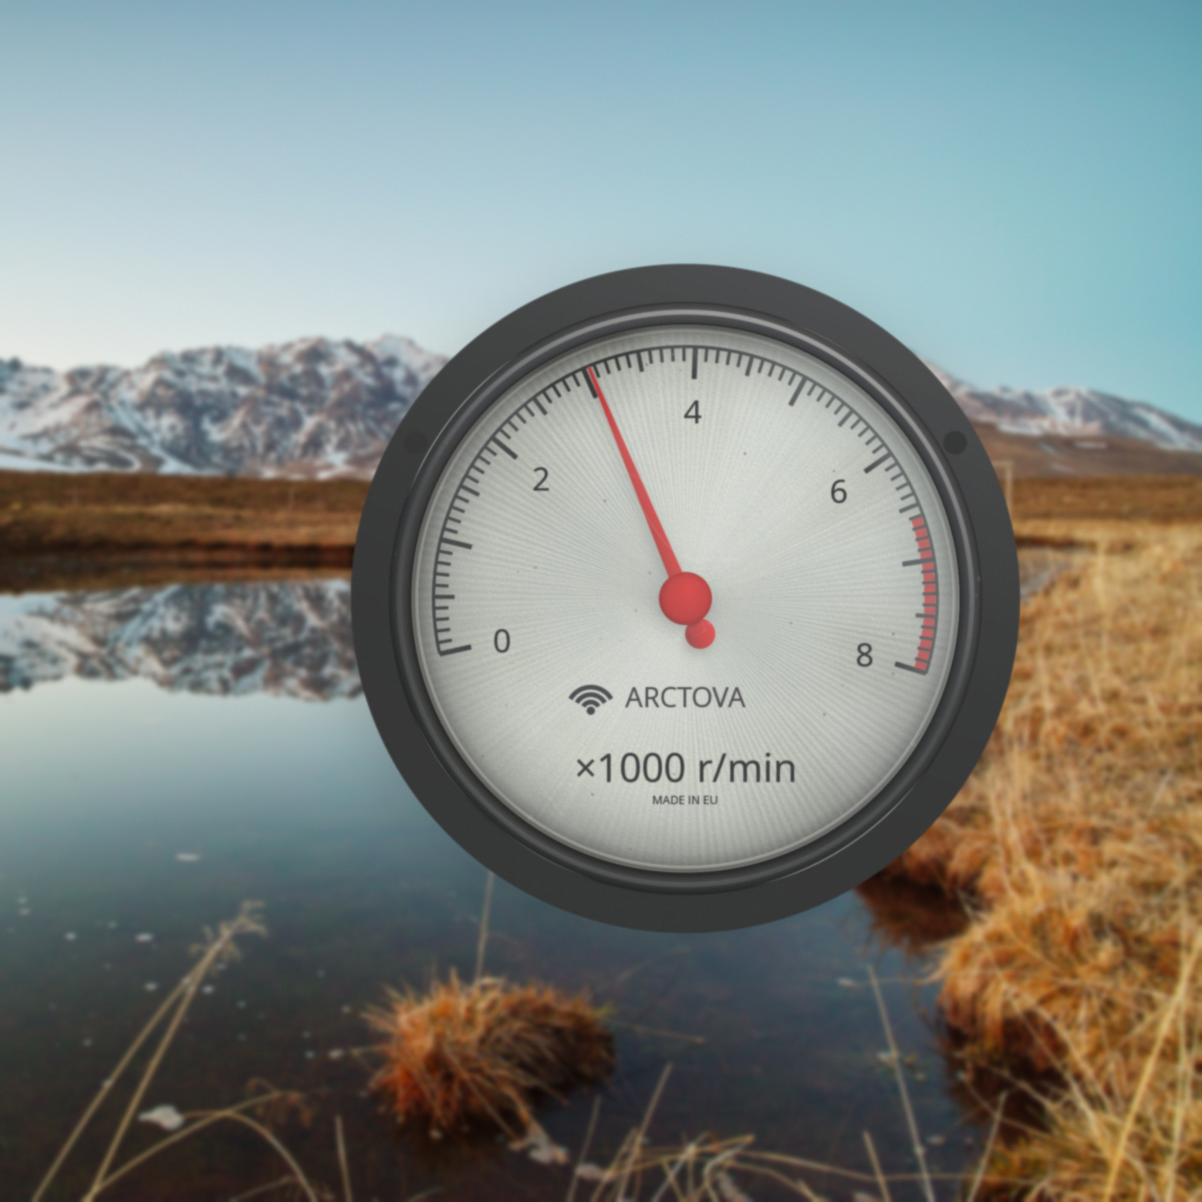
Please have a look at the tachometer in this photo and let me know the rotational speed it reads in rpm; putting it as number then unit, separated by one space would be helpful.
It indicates 3050 rpm
